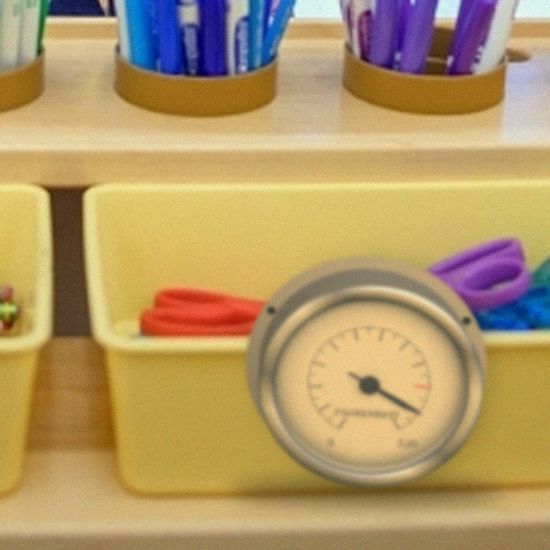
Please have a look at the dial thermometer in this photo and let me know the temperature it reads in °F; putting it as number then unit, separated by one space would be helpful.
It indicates 200 °F
